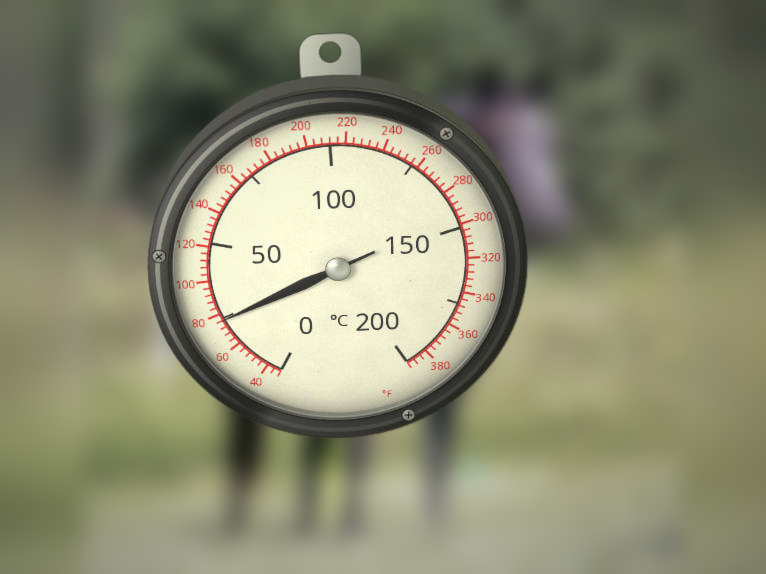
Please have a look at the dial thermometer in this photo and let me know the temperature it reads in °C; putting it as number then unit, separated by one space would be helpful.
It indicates 25 °C
